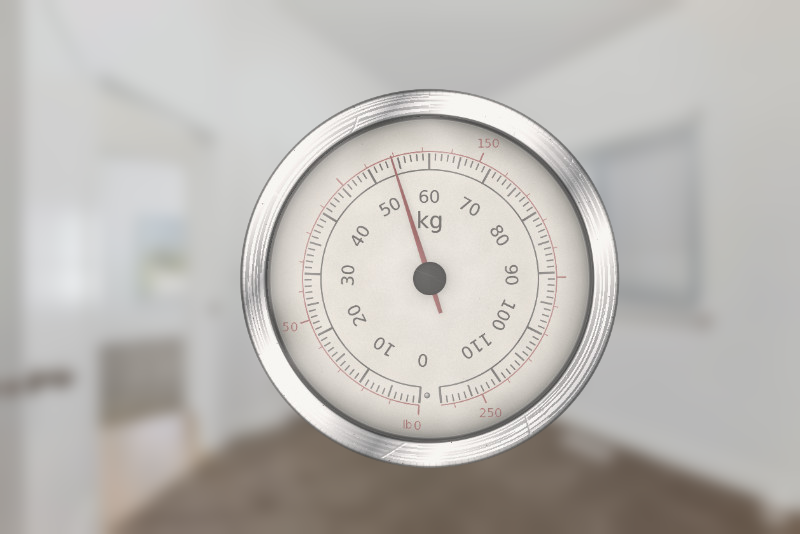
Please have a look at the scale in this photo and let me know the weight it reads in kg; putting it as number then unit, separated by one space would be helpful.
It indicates 54 kg
